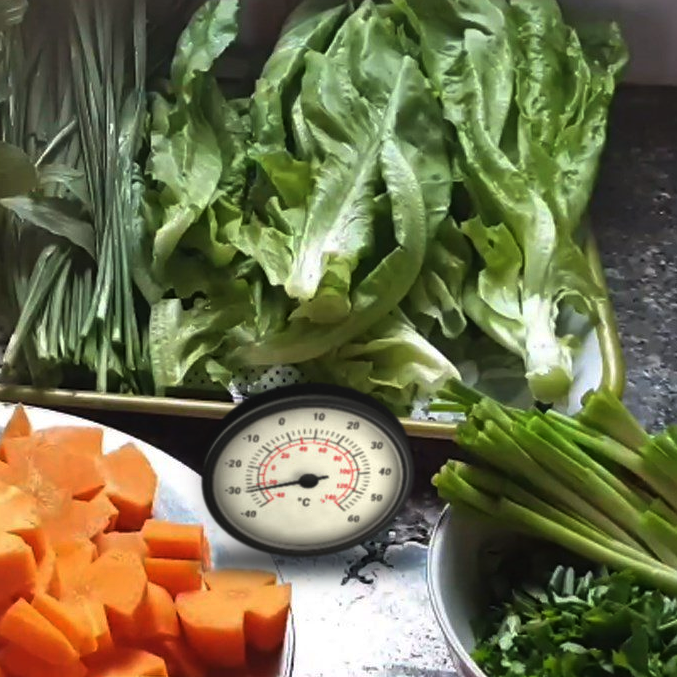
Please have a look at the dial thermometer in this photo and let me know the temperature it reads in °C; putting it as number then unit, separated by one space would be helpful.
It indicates -30 °C
